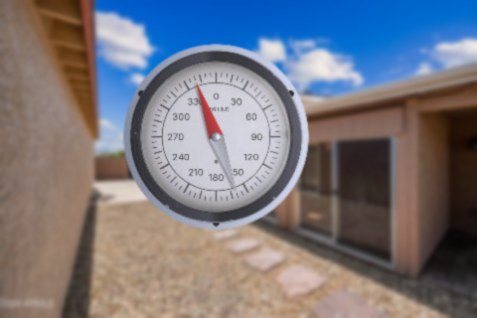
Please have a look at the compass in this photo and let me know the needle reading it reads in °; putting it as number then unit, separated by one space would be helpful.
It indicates 340 °
